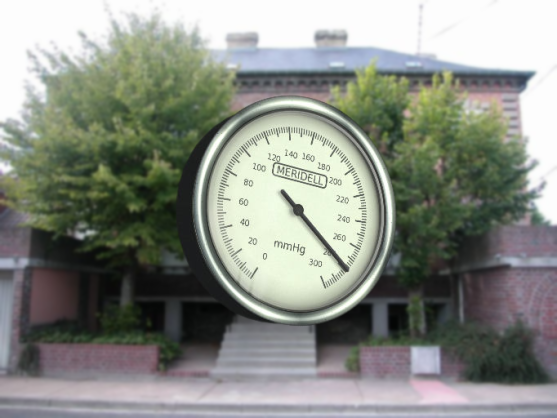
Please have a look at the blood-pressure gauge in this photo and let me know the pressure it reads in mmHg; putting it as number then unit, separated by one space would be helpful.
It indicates 280 mmHg
